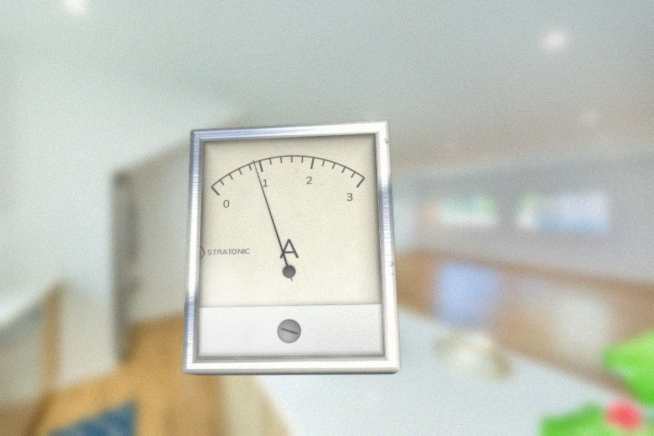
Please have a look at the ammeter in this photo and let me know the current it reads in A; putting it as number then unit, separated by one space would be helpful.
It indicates 0.9 A
